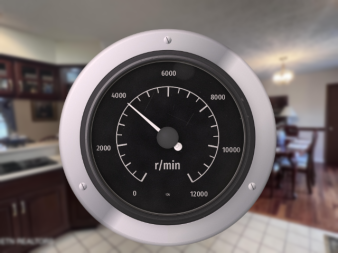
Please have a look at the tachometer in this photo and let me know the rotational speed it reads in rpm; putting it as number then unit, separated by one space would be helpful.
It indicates 4000 rpm
